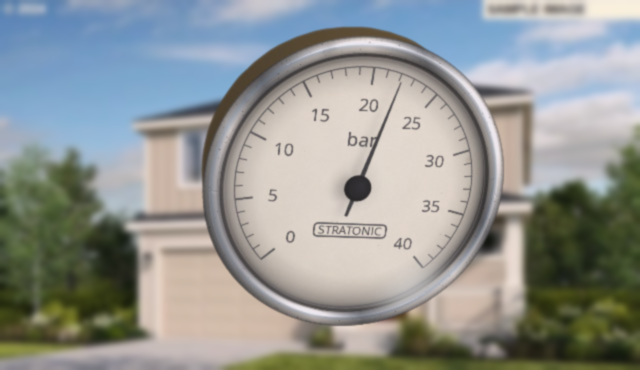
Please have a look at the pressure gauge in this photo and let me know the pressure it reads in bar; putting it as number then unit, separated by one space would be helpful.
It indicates 22 bar
